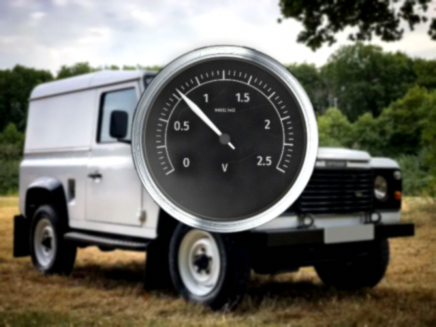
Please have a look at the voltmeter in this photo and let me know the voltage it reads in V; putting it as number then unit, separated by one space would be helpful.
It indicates 0.8 V
